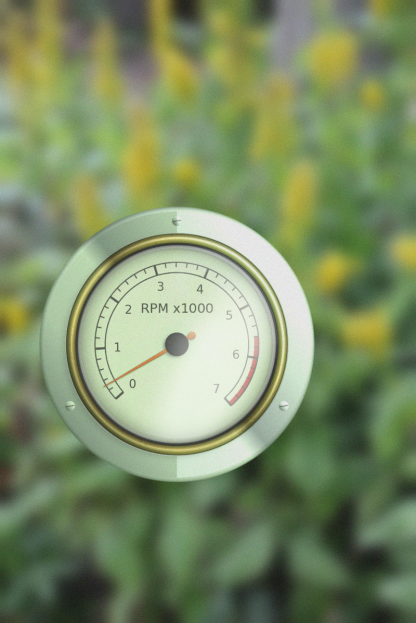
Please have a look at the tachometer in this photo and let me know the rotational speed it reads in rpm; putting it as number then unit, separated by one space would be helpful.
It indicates 300 rpm
